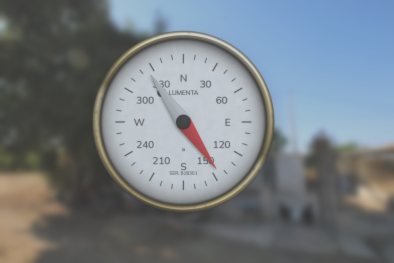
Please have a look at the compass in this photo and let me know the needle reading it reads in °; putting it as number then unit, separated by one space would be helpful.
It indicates 145 °
